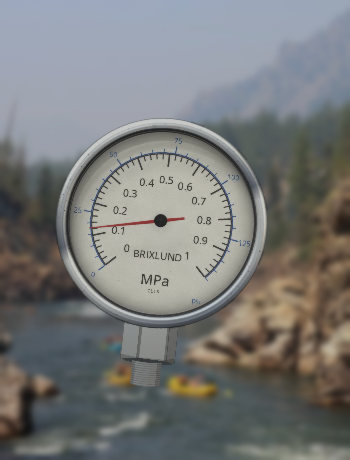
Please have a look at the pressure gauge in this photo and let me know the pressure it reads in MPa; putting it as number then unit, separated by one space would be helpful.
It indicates 0.12 MPa
